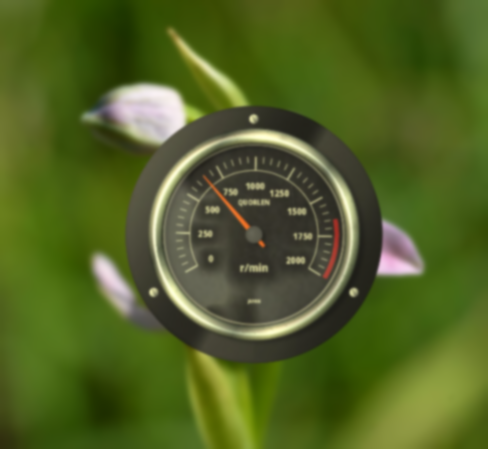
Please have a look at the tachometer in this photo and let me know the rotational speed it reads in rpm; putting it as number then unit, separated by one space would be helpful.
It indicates 650 rpm
